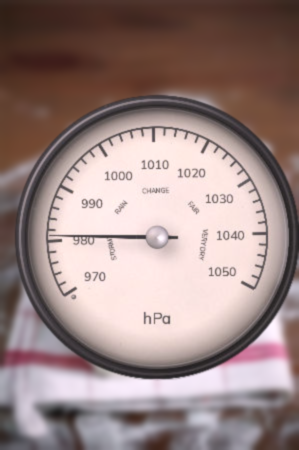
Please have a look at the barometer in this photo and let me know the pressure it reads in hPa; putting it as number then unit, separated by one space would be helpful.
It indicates 981 hPa
